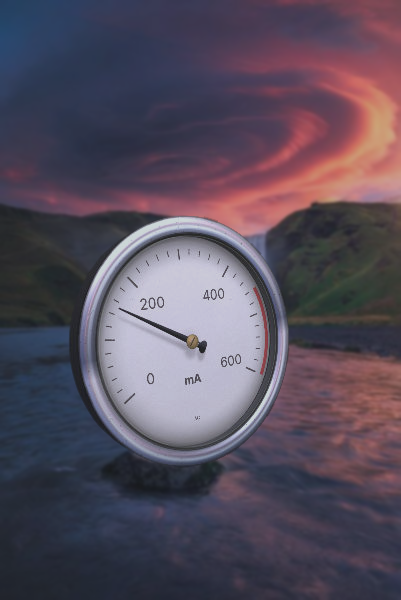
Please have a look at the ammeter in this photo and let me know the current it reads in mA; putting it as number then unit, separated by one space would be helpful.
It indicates 150 mA
